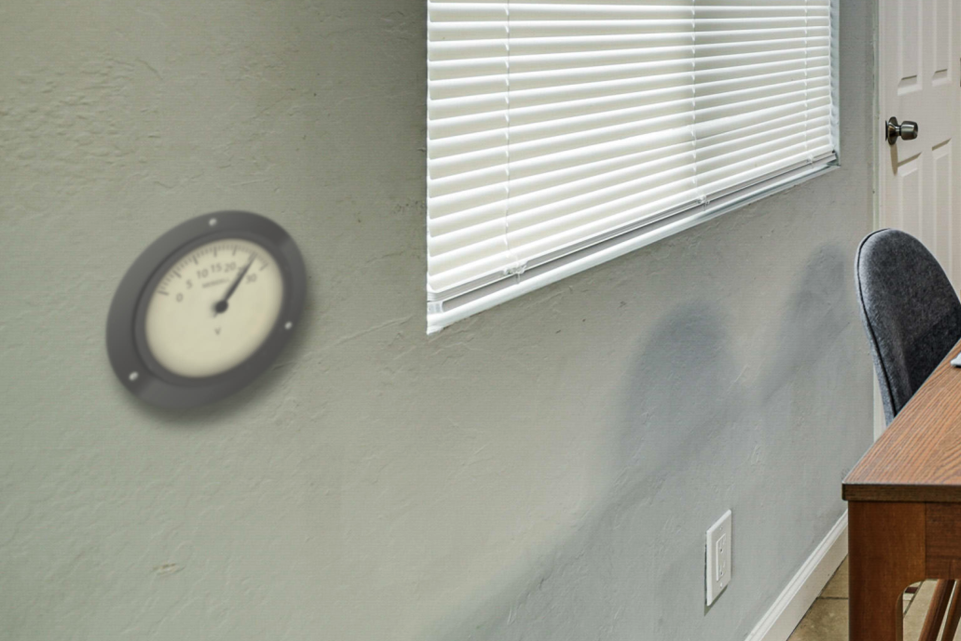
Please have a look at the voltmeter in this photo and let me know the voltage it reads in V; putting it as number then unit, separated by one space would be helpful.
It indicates 25 V
